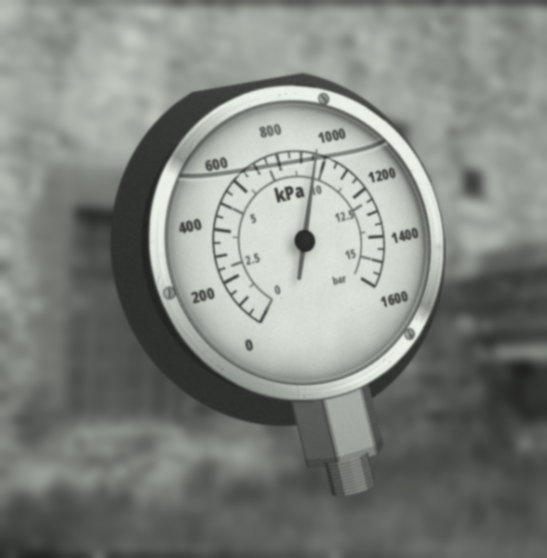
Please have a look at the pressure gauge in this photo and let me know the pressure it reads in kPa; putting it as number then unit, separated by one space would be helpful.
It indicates 950 kPa
